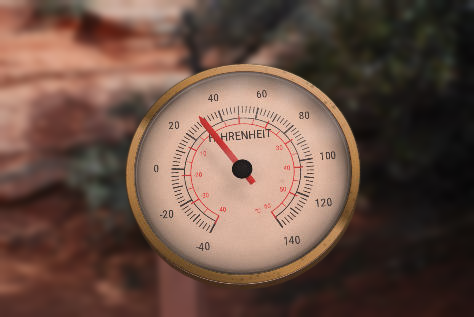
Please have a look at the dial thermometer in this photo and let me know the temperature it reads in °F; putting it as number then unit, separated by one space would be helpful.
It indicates 30 °F
